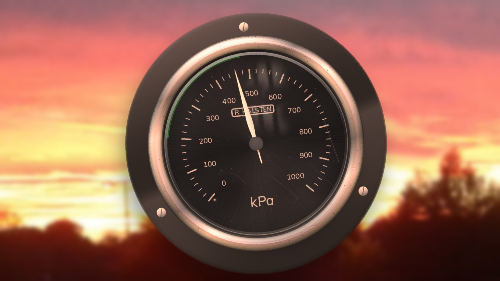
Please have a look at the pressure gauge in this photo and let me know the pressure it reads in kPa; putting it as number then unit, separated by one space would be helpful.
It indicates 460 kPa
